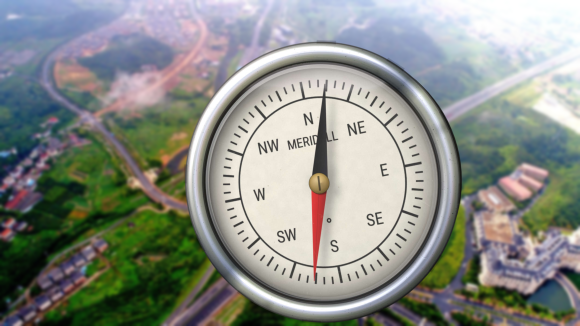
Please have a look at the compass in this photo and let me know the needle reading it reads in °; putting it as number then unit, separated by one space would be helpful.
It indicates 195 °
